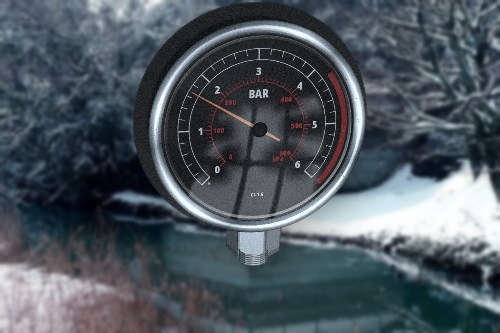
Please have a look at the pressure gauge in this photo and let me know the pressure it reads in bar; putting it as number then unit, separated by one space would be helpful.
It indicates 1.7 bar
